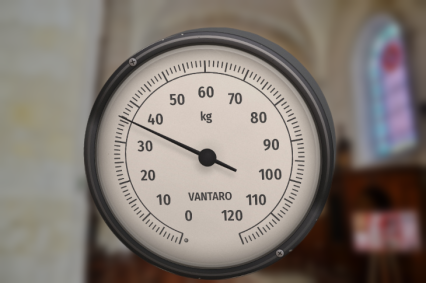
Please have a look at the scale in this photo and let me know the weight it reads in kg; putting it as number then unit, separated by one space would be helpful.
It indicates 36 kg
